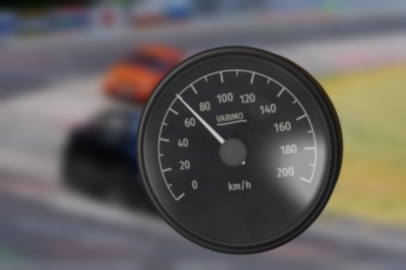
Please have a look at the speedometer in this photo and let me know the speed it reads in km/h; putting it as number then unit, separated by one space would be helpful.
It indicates 70 km/h
